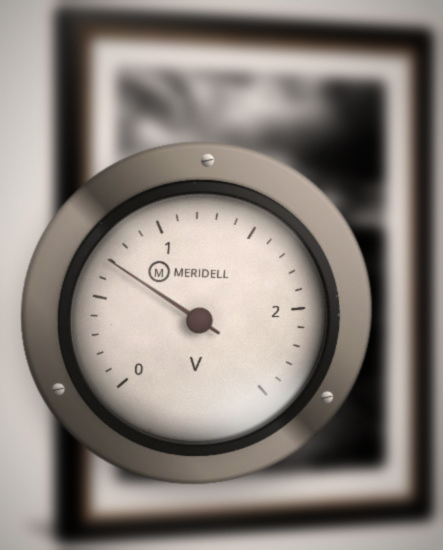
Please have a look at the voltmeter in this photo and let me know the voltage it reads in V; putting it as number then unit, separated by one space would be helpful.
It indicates 0.7 V
